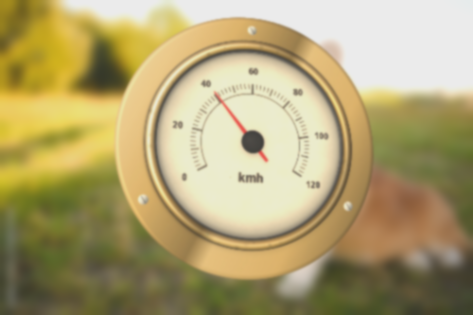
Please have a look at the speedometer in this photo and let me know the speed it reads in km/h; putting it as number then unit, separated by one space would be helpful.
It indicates 40 km/h
